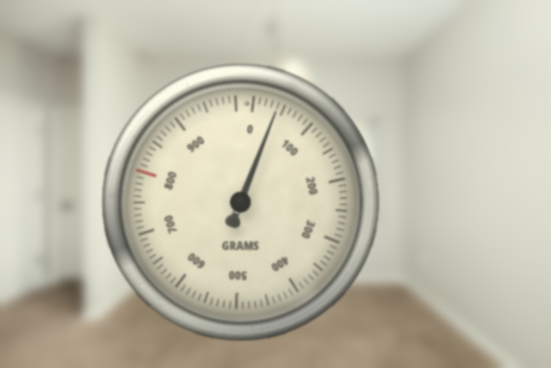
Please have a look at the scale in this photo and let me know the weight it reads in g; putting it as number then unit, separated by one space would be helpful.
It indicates 40 g
